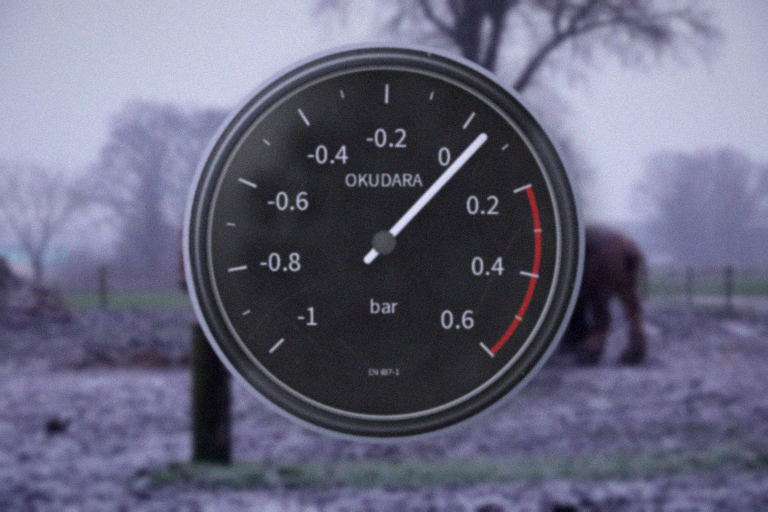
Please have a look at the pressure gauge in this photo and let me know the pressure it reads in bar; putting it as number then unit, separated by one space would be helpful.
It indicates 0.05 bar
